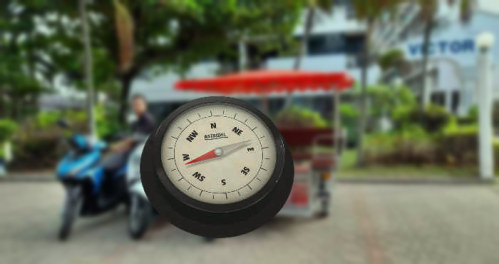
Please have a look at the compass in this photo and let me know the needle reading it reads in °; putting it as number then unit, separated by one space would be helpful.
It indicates 255 °
